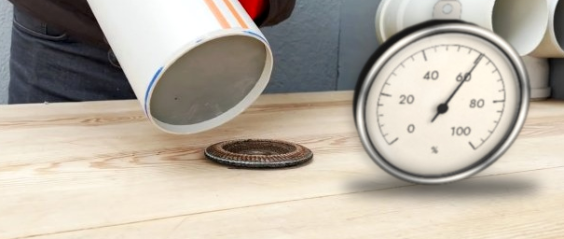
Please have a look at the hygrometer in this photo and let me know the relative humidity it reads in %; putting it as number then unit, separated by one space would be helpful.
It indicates 60 %
